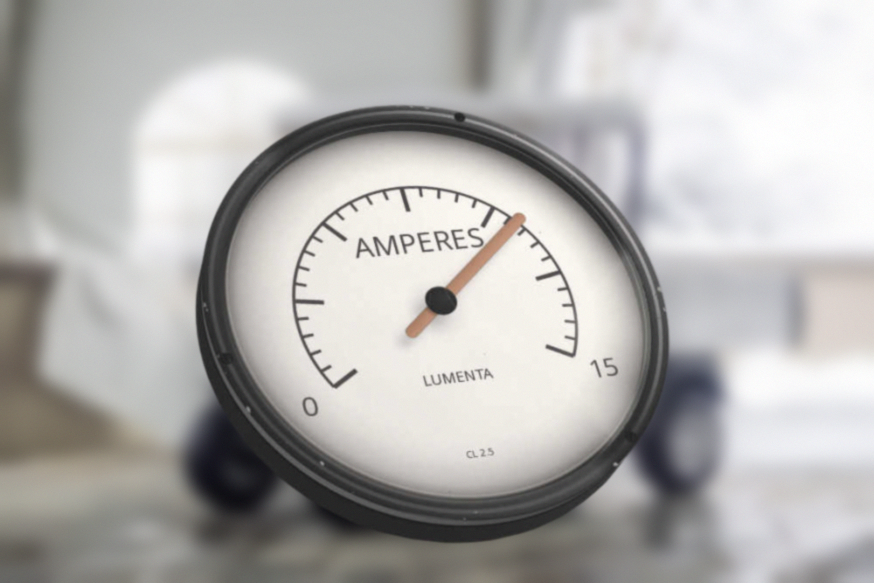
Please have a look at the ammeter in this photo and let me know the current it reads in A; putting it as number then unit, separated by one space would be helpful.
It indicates 10.75 A
